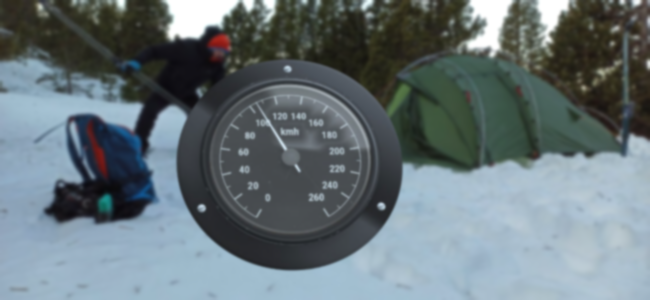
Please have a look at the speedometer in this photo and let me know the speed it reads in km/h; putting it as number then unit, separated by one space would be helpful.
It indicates 105 km/h
